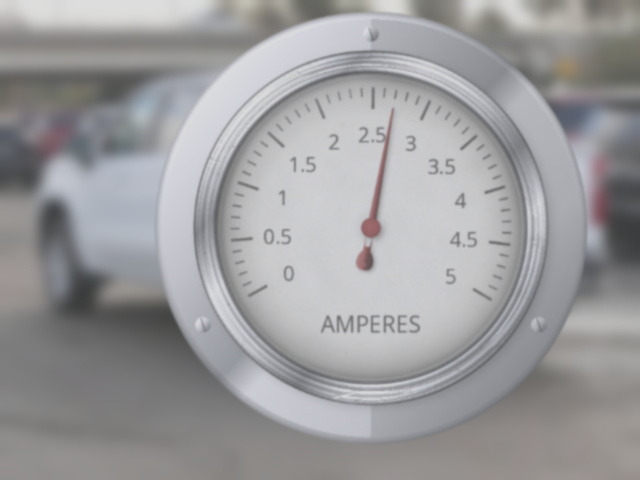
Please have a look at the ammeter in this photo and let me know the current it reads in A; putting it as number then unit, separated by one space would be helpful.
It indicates 2.7 A
